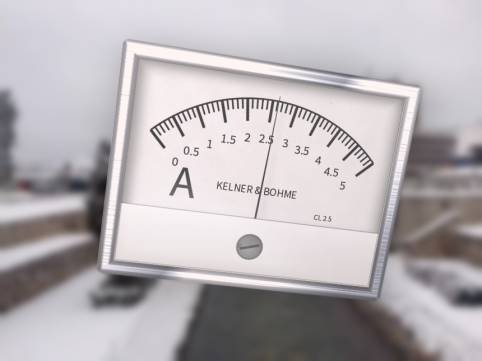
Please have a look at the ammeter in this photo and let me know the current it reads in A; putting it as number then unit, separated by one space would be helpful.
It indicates 2.6 A
